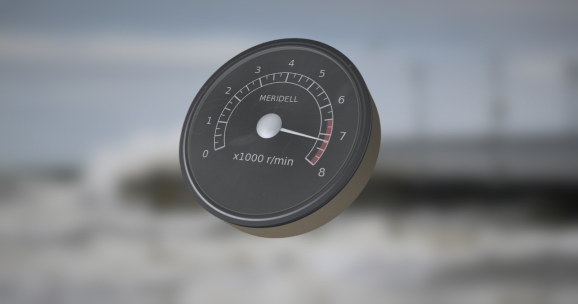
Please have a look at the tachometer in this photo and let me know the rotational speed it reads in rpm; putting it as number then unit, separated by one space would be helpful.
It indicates 7250 rpm
